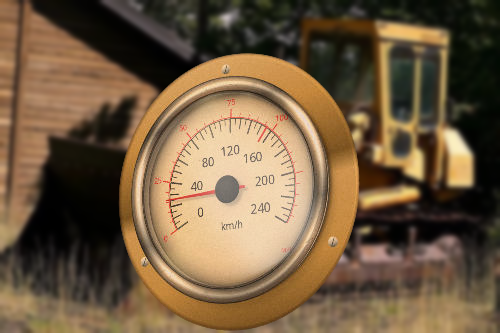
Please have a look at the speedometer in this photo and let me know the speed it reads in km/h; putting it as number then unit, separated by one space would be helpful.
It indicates 25 km/h
